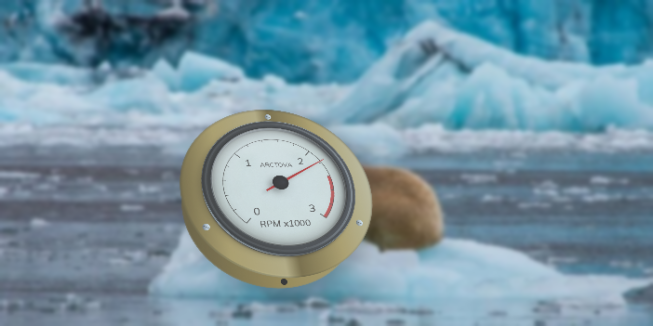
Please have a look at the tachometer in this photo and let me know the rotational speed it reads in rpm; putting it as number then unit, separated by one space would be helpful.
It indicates 2200 rpm
